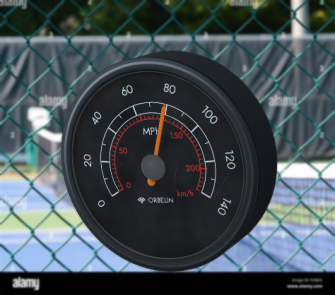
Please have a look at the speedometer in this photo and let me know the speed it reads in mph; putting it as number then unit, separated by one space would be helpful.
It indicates 80 mph
